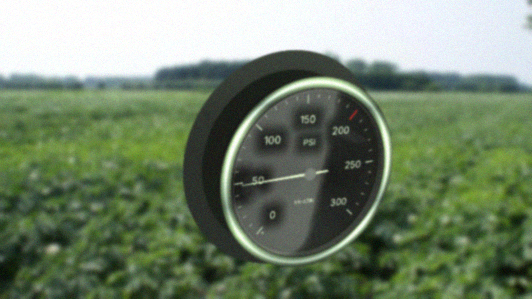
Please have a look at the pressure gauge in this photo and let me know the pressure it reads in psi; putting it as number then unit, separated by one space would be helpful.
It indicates 50 psi
